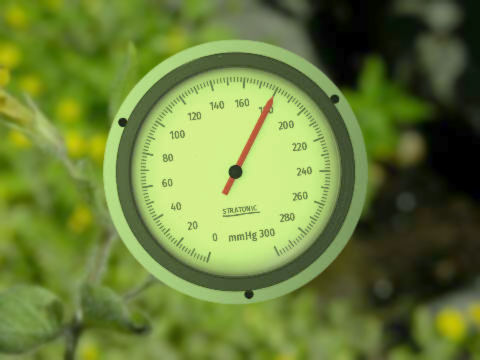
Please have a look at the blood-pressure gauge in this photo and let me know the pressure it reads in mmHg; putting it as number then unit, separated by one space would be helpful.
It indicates 180 mmHg
